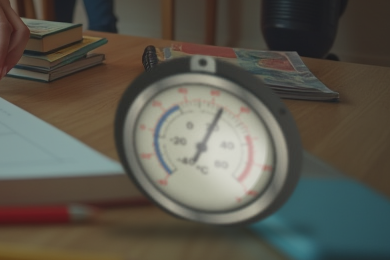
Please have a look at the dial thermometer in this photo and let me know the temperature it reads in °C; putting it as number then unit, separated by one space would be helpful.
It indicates 20 °C
